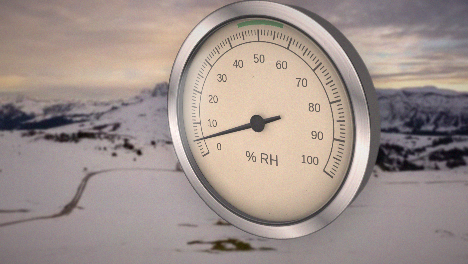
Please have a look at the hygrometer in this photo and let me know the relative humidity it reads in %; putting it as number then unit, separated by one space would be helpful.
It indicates 5 %
